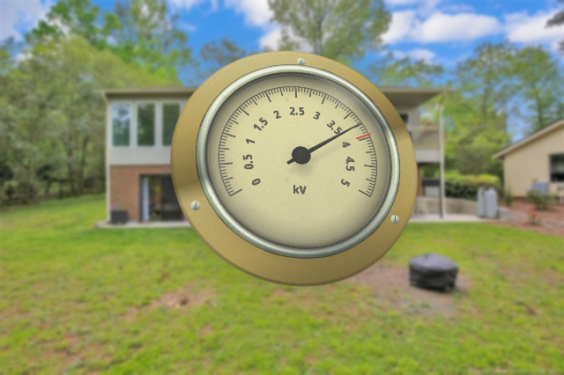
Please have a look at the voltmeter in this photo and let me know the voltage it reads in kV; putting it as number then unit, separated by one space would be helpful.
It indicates 3.75 kV
